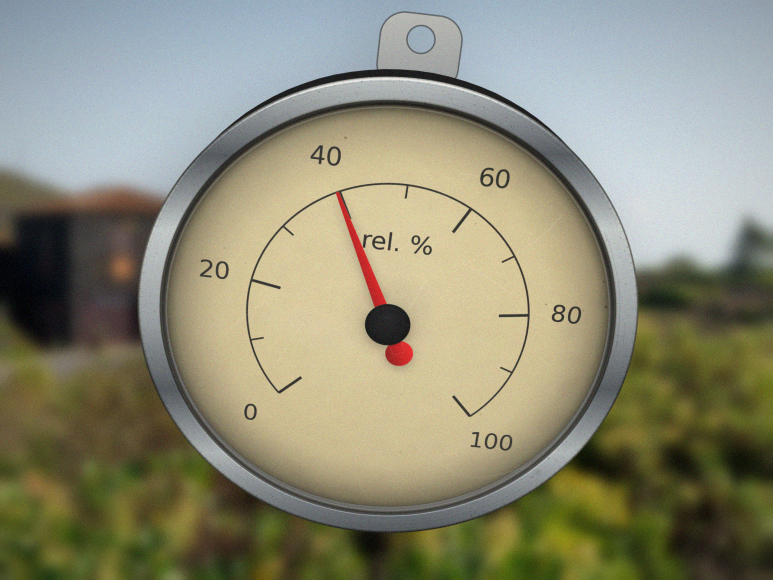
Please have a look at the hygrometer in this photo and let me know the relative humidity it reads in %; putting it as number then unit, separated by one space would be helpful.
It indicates 40 %
